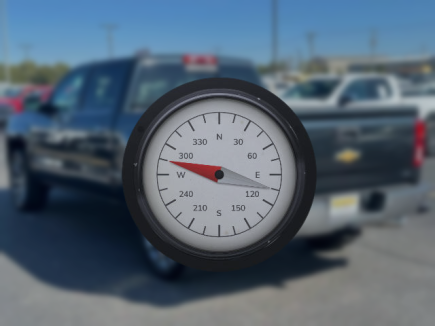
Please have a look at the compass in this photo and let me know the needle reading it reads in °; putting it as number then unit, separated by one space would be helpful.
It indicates 285 °
